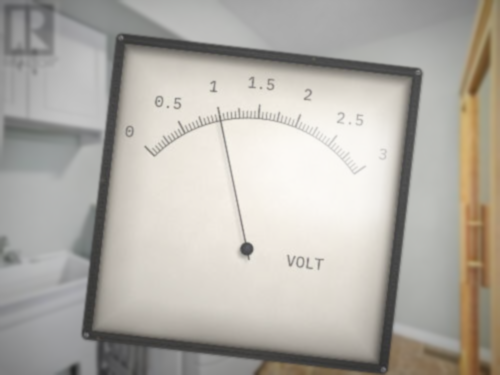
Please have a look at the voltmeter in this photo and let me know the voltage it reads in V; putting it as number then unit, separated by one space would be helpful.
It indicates 1 V
